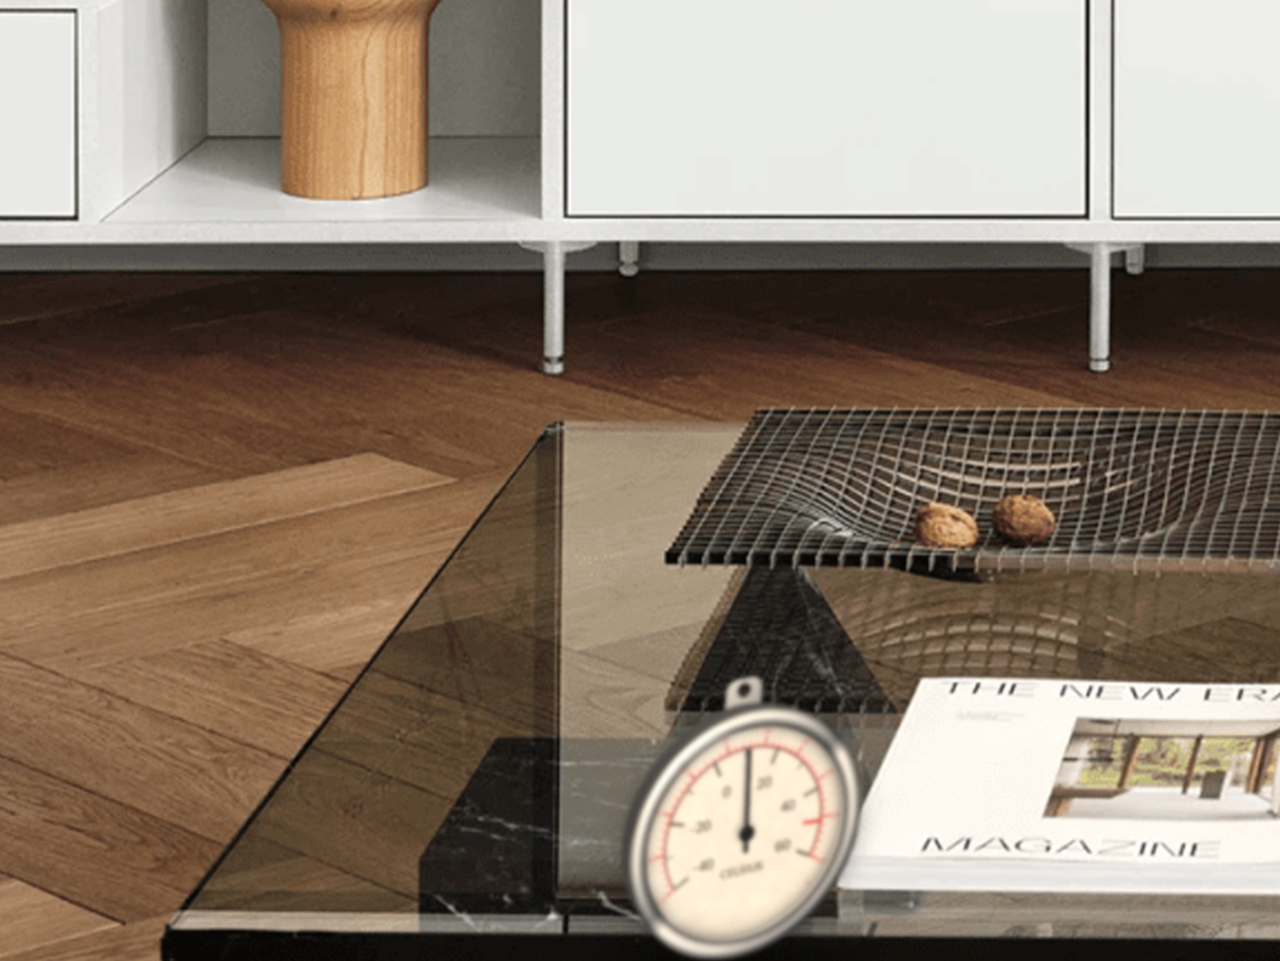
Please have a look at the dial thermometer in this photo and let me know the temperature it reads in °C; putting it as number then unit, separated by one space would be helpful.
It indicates 10 °C
